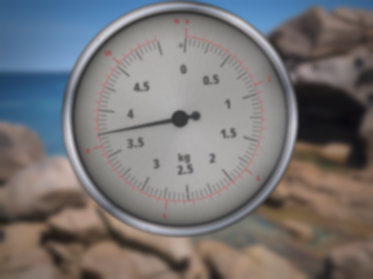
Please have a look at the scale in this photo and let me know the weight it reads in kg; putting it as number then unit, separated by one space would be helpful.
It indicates 3.75 kg
